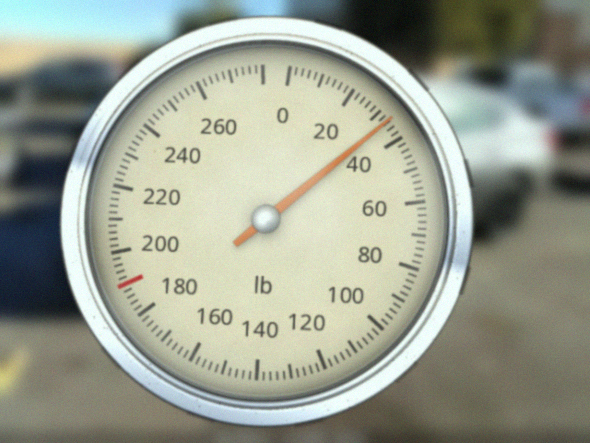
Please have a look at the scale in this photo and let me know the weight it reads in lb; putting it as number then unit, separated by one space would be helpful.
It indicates 34 lb
